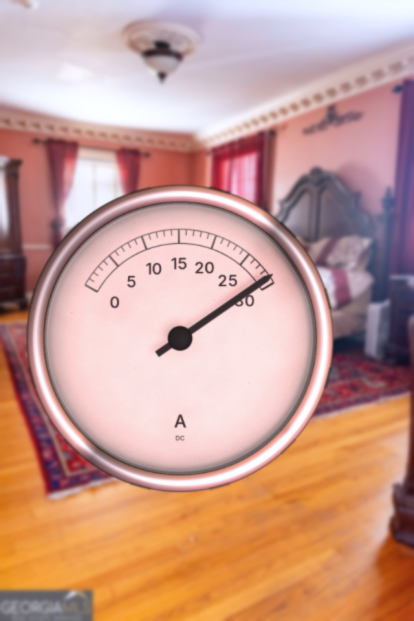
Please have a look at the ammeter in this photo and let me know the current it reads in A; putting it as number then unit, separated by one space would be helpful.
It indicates 29 A
